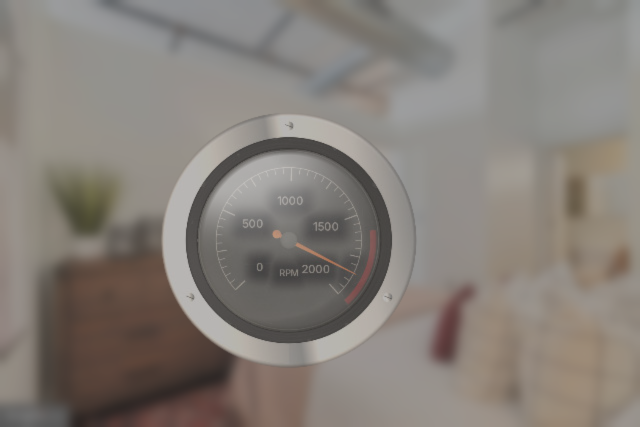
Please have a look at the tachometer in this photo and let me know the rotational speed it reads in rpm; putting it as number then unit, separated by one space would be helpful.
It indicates 1850 rpm
